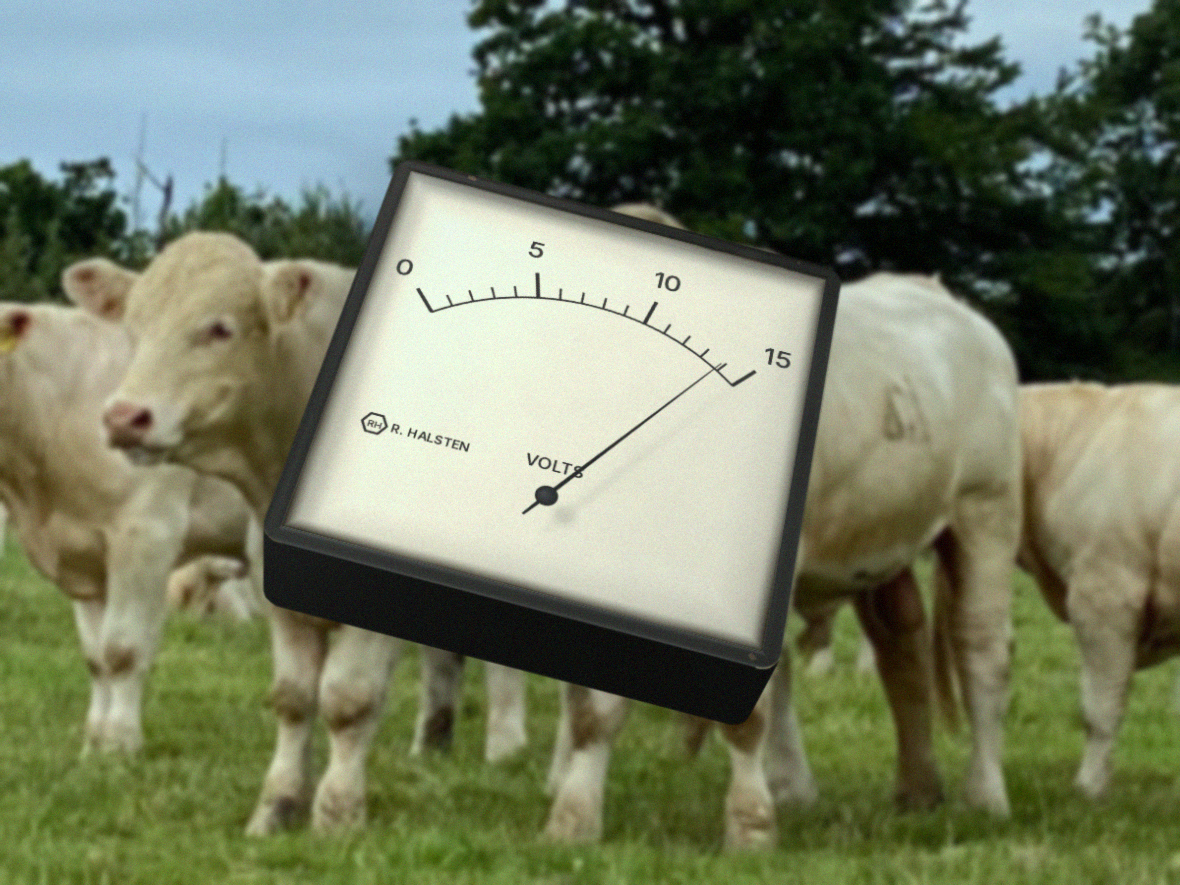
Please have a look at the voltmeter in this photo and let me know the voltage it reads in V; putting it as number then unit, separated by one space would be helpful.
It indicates 14 V
